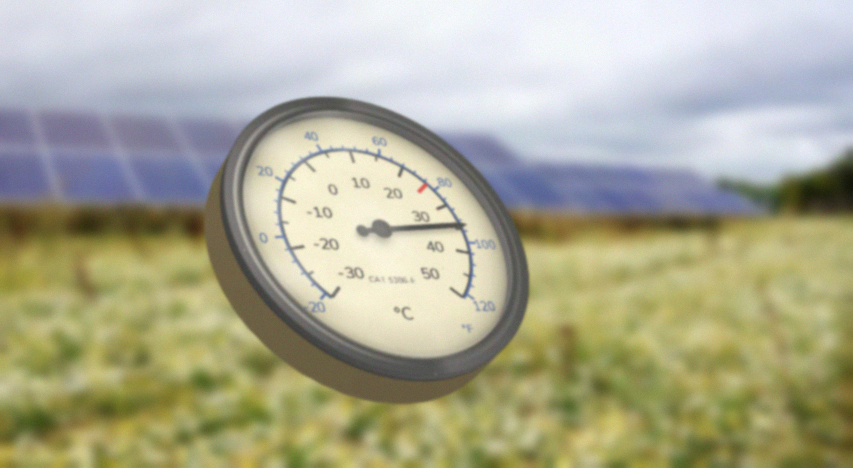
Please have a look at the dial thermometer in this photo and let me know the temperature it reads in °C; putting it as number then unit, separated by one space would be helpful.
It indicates 35 °C
